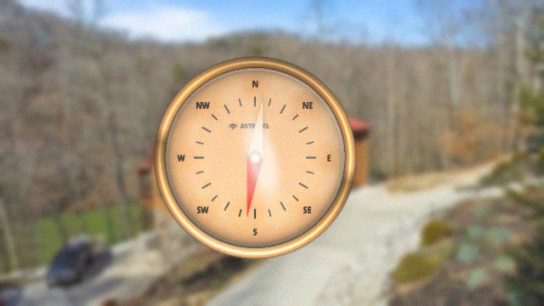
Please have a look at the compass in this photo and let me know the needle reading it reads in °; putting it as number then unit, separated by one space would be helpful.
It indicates 187.5 °
